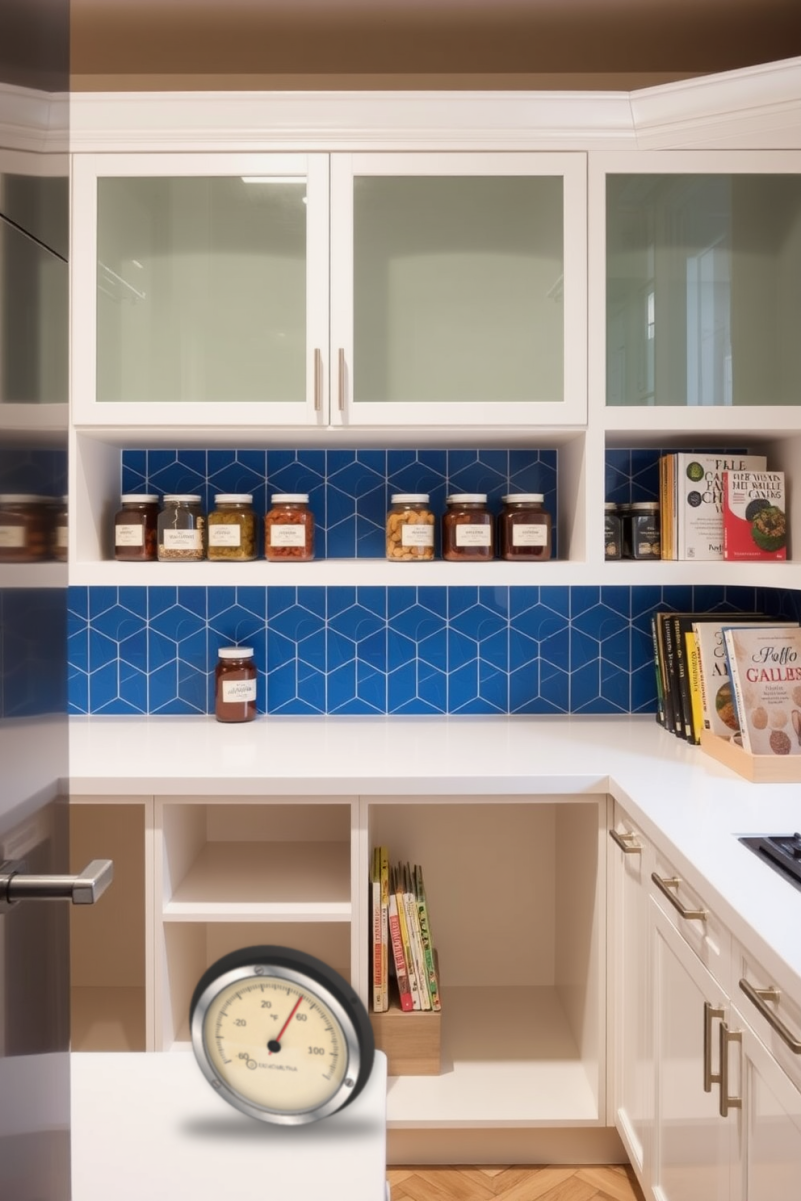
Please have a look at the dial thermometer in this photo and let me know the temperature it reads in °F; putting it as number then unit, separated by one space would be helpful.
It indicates 50 °F
